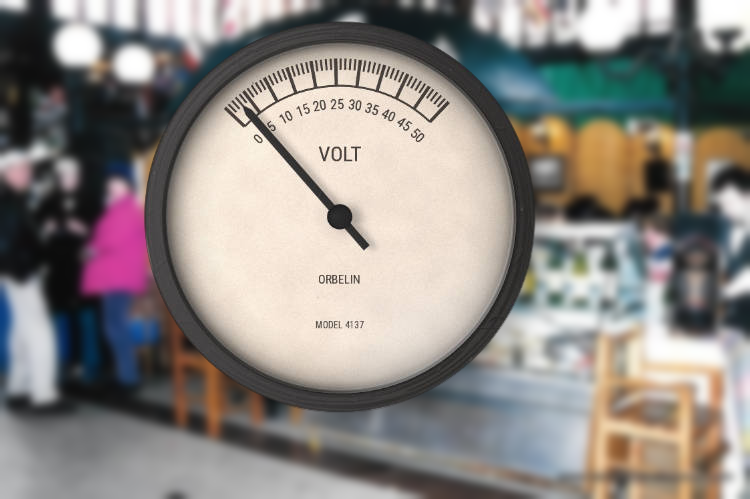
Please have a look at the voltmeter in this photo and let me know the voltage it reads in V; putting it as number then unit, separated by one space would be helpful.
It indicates 3 V
